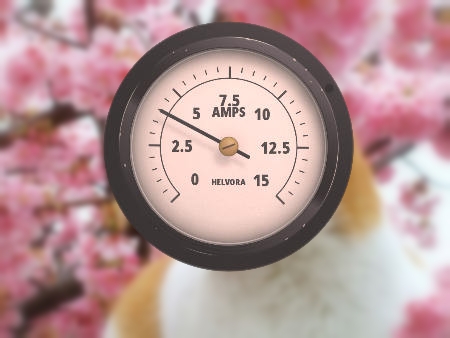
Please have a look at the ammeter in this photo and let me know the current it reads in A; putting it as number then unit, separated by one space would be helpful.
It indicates 4 A
